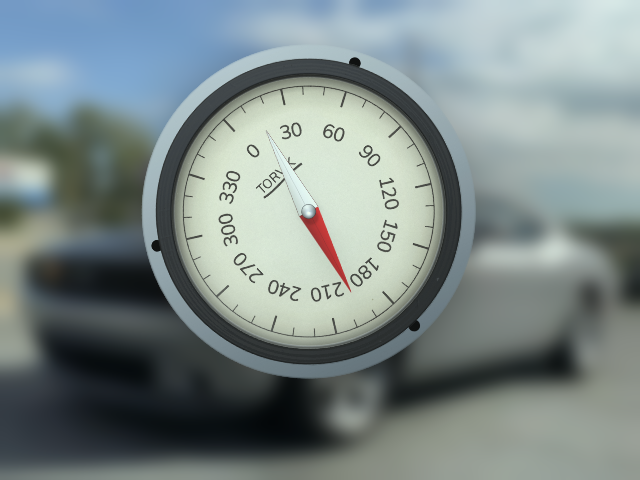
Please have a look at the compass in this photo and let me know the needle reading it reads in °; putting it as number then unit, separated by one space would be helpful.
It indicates 195 °
